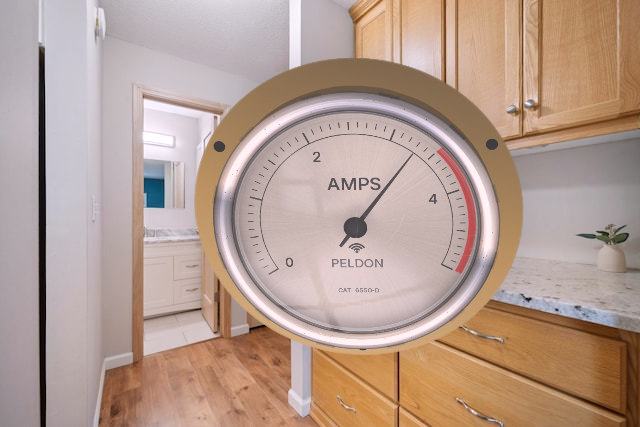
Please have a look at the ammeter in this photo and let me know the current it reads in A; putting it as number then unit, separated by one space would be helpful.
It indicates 3.3 A
